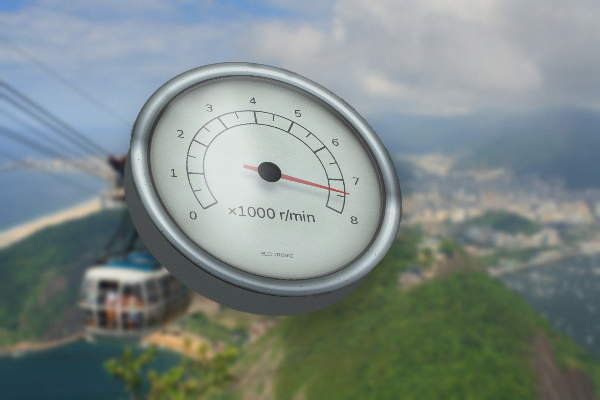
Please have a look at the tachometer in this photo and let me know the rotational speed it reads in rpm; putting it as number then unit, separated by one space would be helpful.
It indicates 7500 rpm
